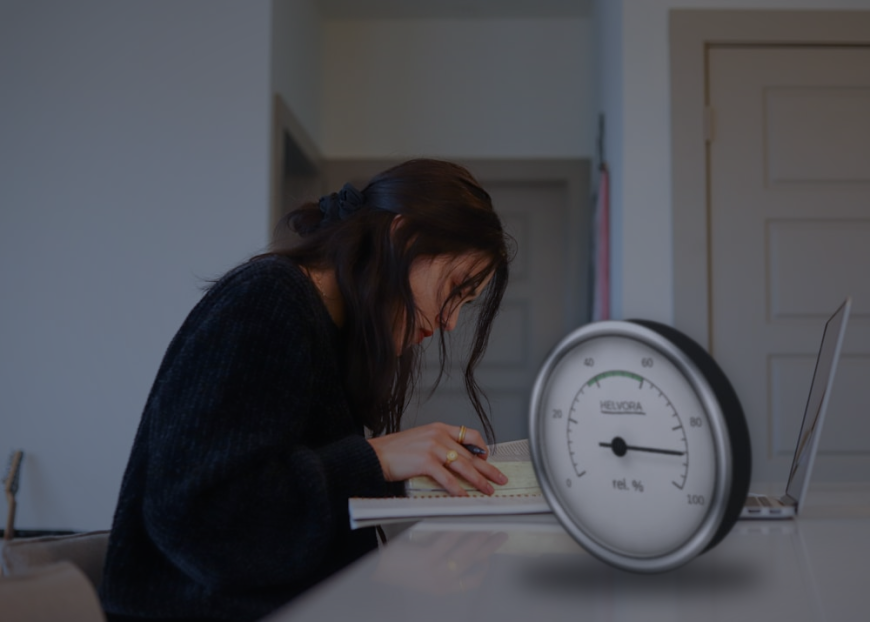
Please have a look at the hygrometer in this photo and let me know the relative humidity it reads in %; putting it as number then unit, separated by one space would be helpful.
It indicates 88 %
